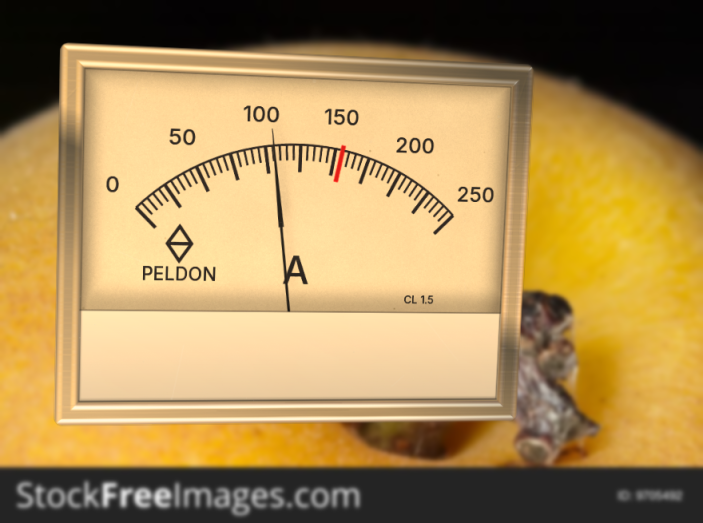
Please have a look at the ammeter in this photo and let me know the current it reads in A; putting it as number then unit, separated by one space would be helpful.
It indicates 105 A
